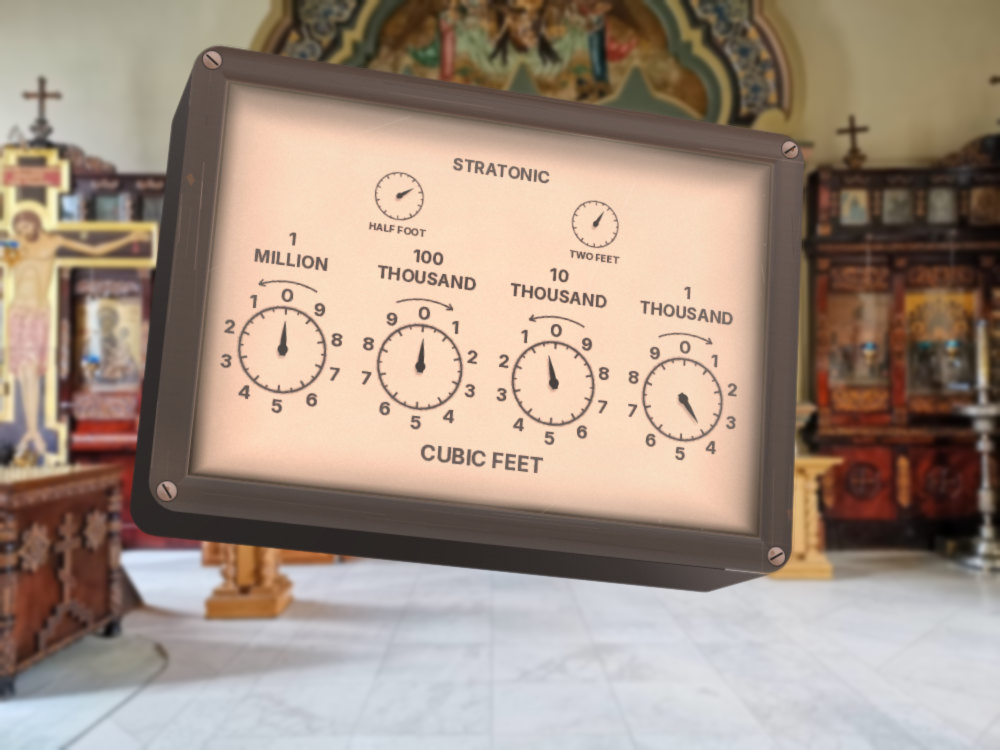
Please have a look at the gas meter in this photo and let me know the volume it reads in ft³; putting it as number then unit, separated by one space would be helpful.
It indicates 400 ft³
